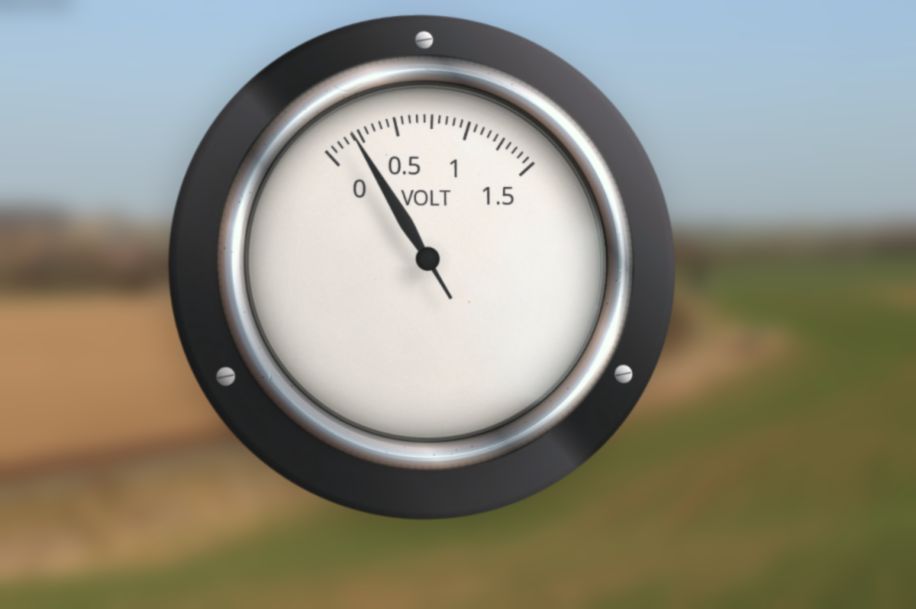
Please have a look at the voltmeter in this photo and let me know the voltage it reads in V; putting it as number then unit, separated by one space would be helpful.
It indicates 0.2 V
